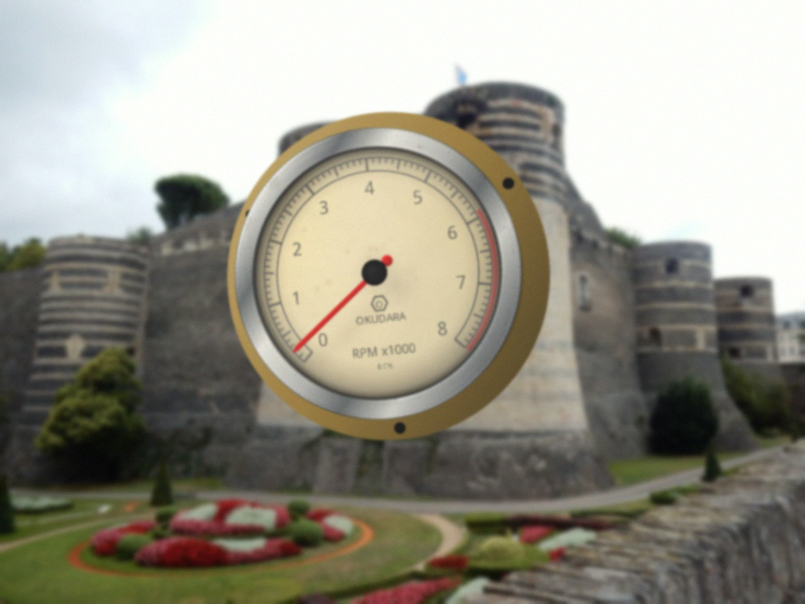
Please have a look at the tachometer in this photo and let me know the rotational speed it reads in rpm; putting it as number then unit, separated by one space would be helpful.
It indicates 200 rpm
